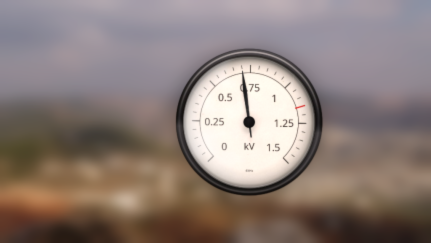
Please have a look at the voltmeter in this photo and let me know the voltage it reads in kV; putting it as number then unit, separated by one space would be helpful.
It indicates 0.7 kV
